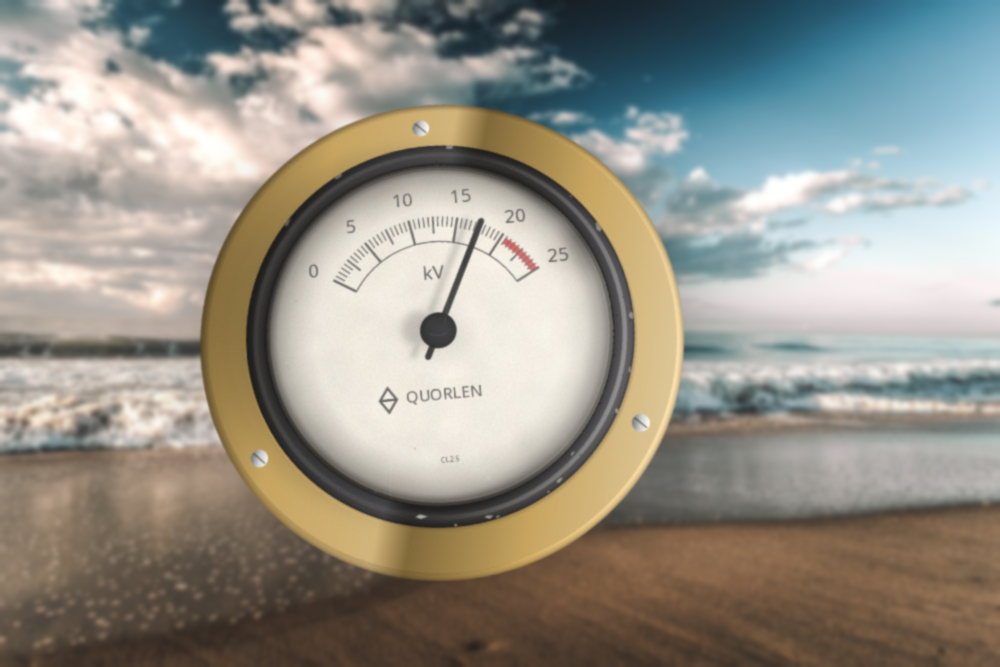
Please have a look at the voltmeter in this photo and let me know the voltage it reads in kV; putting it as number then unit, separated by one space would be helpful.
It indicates 17.5 kV
